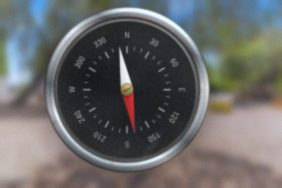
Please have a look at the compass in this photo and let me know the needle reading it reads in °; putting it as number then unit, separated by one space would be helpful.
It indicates 170 °
